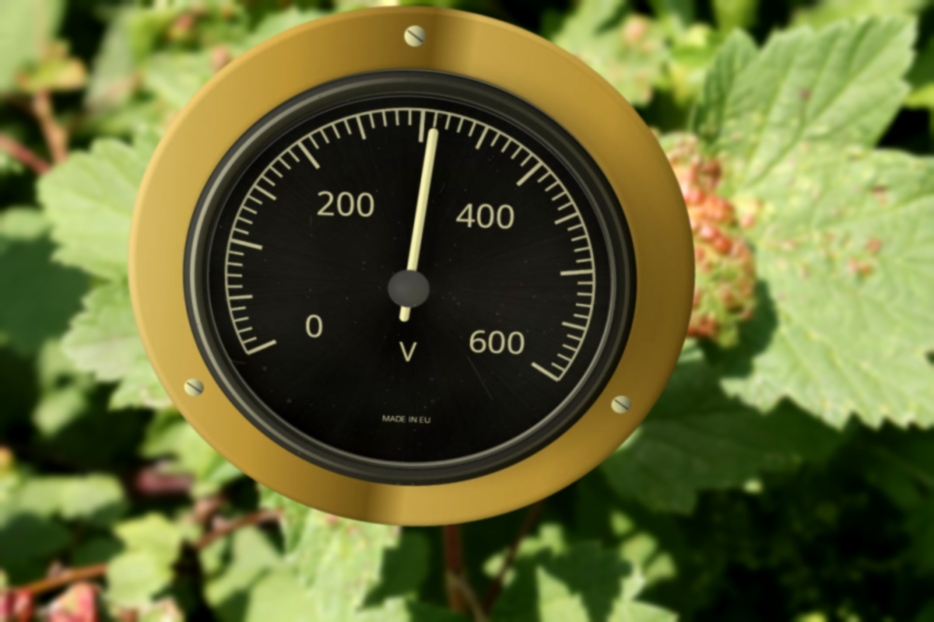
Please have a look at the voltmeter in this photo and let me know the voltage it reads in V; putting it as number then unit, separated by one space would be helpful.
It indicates 310 V
